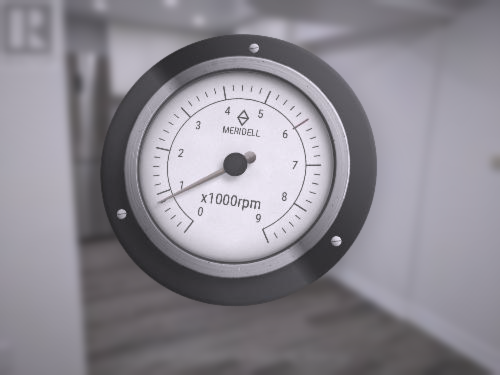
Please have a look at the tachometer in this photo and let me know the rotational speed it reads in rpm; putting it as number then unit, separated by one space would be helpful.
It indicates 800 rpm
